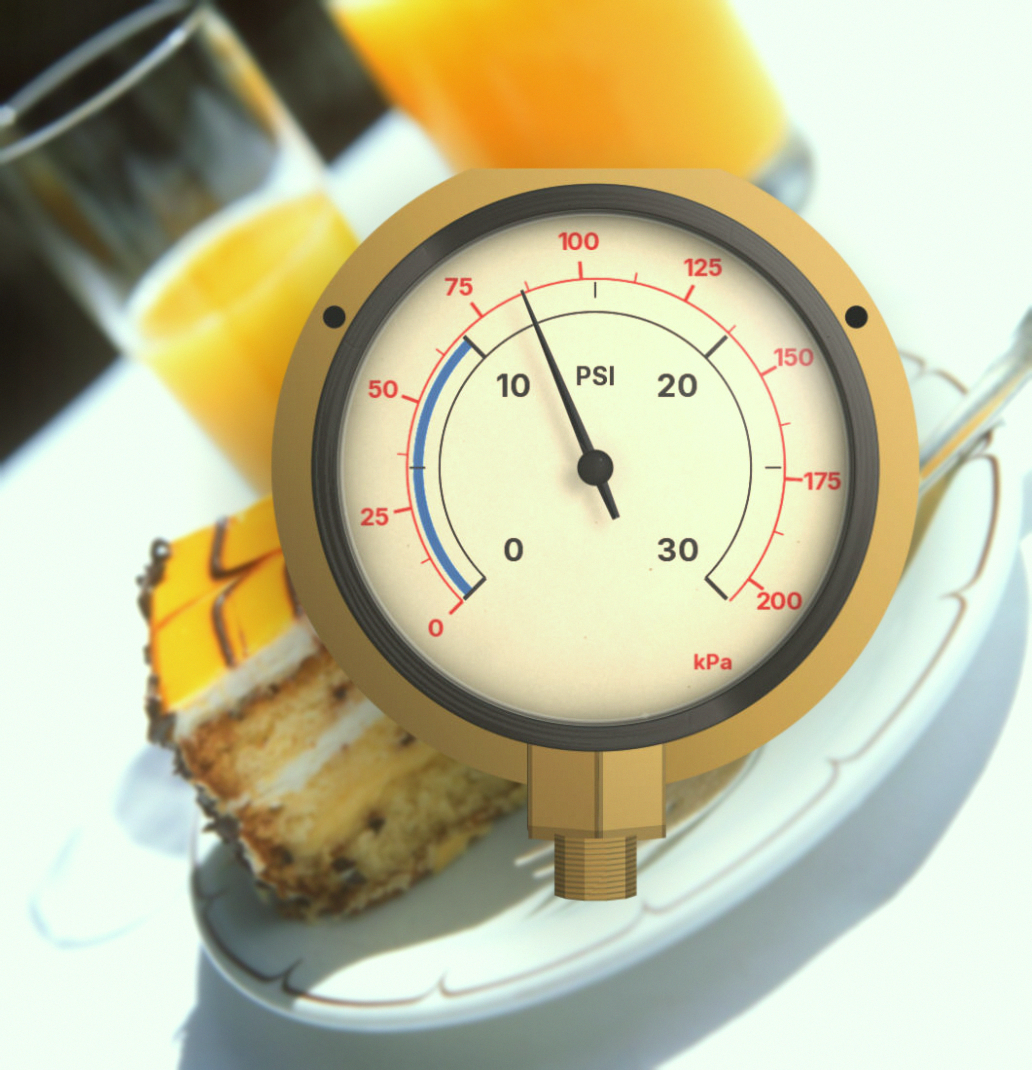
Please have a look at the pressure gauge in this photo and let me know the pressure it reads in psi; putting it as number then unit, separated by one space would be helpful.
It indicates 12.5 psi
